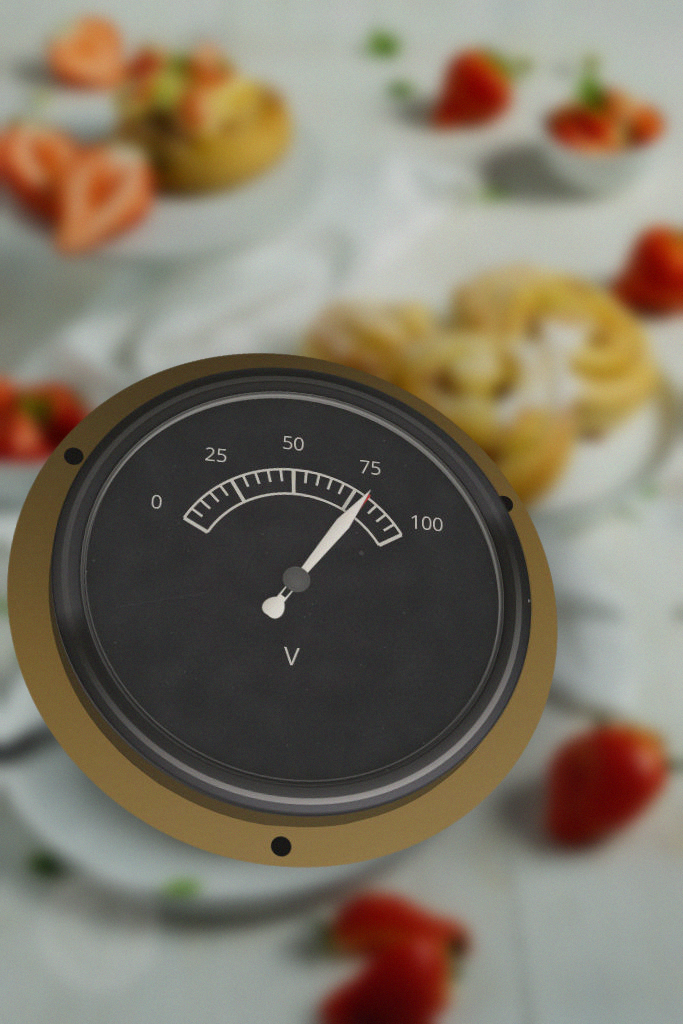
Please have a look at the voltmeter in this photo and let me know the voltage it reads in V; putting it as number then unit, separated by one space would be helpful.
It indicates 80 V
